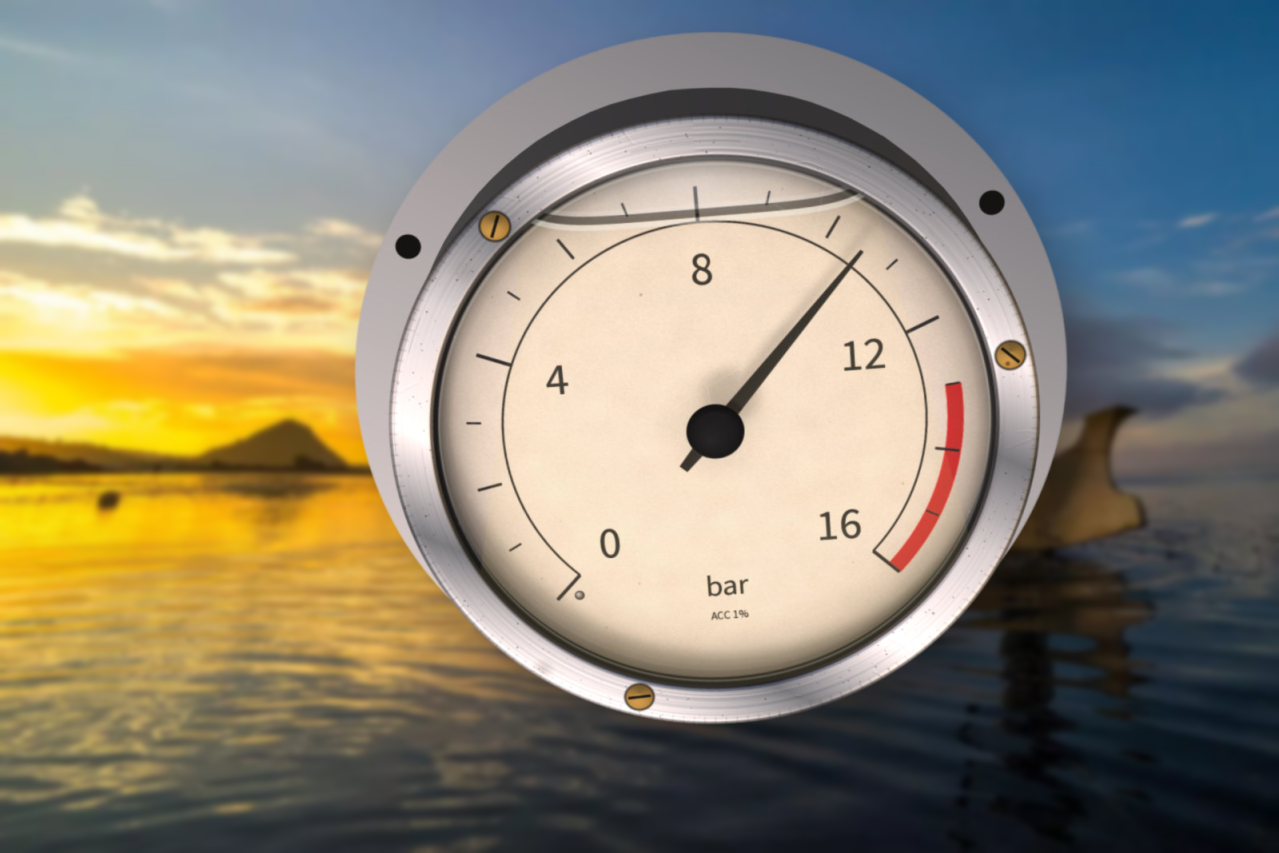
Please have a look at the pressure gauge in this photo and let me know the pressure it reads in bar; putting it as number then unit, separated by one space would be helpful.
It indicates 10.5 bar
